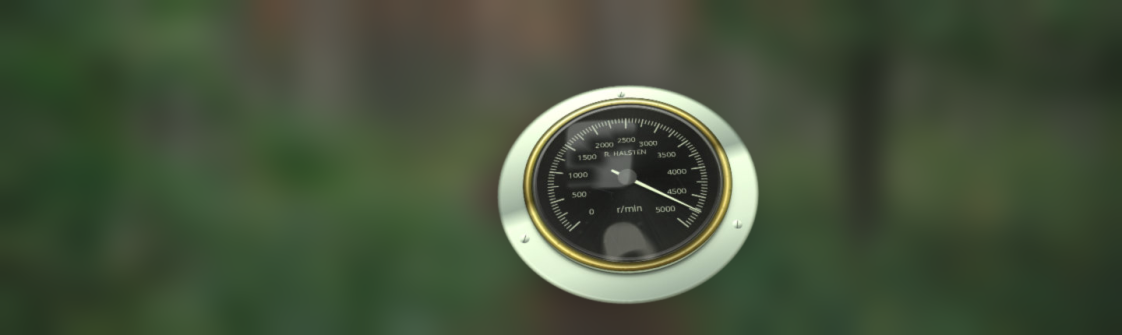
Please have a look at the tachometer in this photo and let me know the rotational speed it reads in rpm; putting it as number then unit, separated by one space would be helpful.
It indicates 4750 rpm
